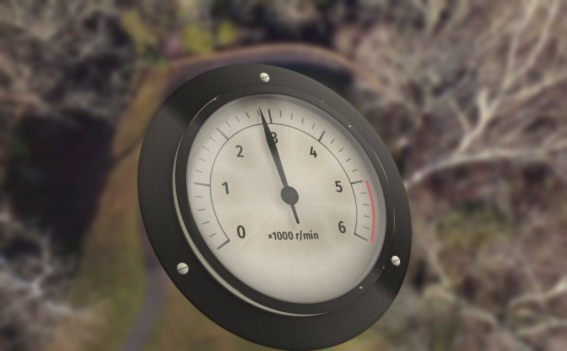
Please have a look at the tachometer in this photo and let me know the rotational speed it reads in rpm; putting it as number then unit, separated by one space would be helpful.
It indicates 2800 rpm
